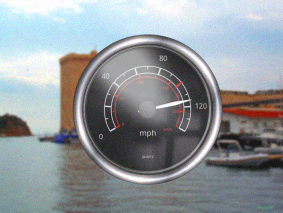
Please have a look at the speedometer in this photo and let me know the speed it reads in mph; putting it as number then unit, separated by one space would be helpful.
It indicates 115 mph
